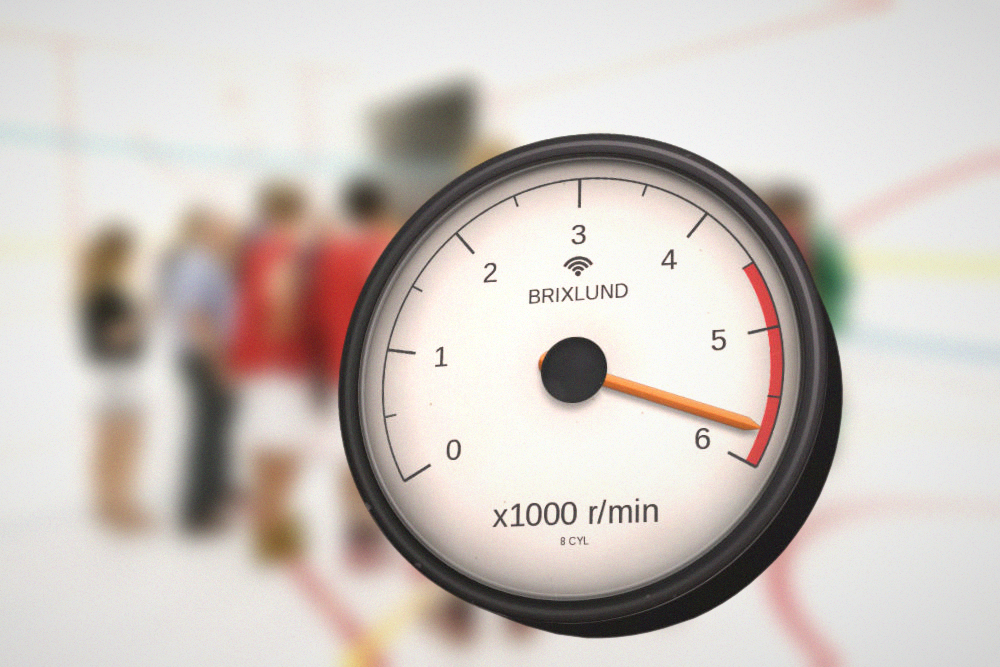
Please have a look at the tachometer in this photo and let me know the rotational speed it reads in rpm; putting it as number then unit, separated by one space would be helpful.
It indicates 5750 rpm
